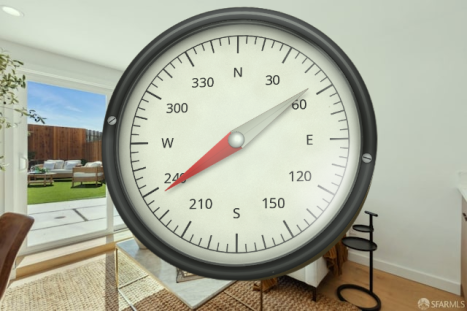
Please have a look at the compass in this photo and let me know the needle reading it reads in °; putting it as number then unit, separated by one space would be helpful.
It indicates 235 °
